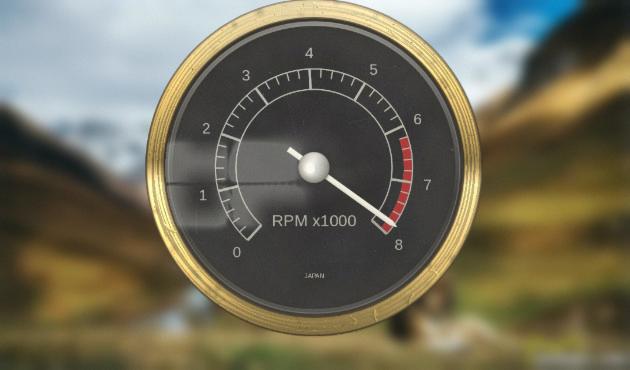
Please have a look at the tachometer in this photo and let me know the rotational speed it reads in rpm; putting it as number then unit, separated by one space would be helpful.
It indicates 7800 rpm
